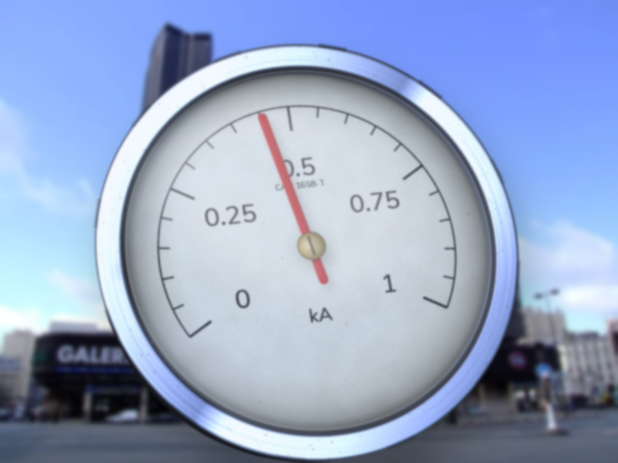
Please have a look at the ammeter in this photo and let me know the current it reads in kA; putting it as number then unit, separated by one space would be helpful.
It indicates 0.45 kA
